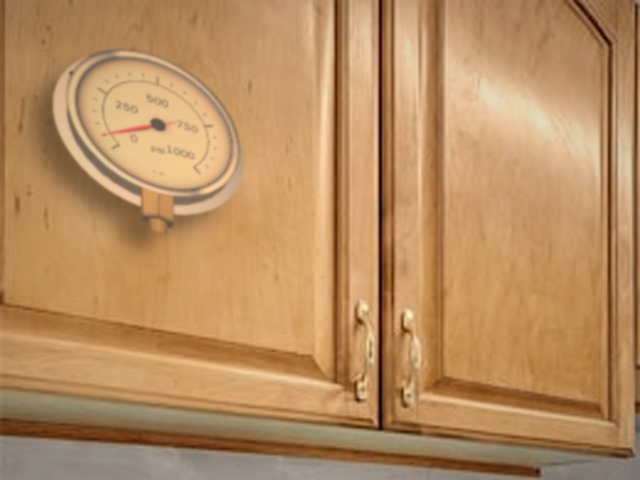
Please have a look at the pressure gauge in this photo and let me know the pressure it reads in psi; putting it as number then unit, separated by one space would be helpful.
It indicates 50 psi
